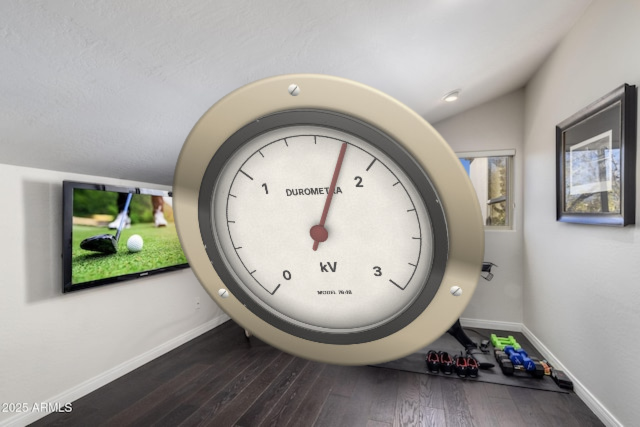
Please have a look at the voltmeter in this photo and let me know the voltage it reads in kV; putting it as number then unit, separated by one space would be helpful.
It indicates 1.8 kV
